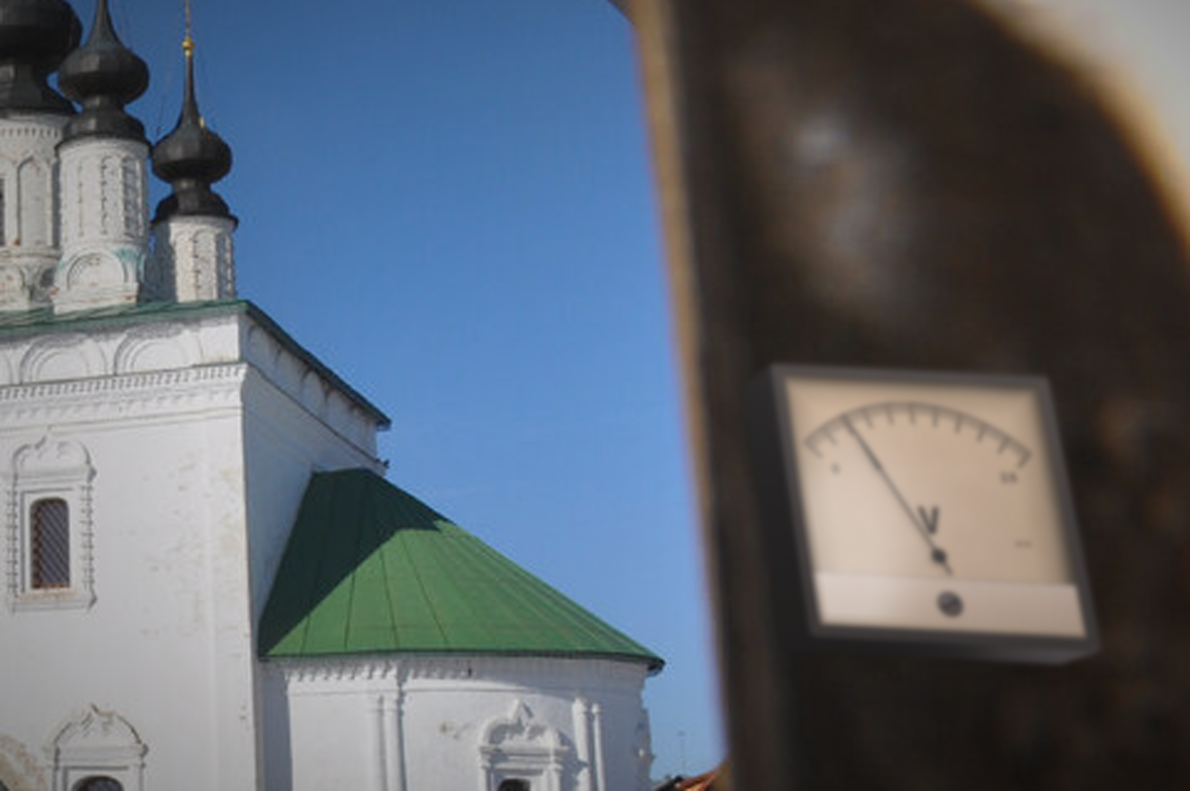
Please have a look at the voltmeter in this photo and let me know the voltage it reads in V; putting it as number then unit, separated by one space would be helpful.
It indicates 0.5 V
